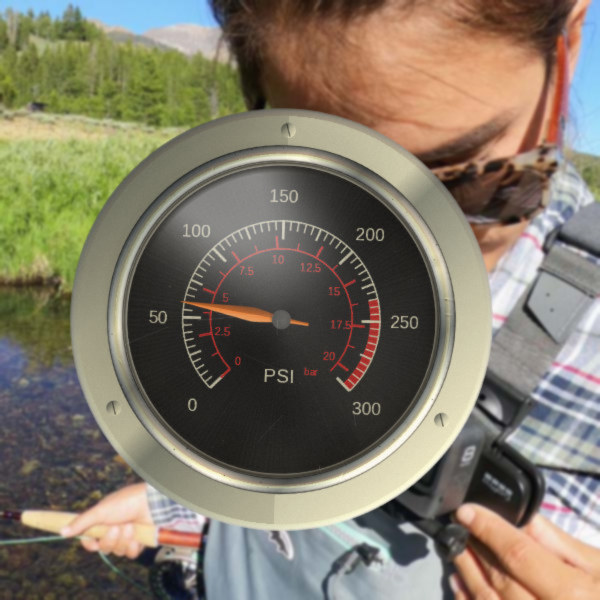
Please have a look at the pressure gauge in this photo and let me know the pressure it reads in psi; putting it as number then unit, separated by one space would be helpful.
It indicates 60 psi
